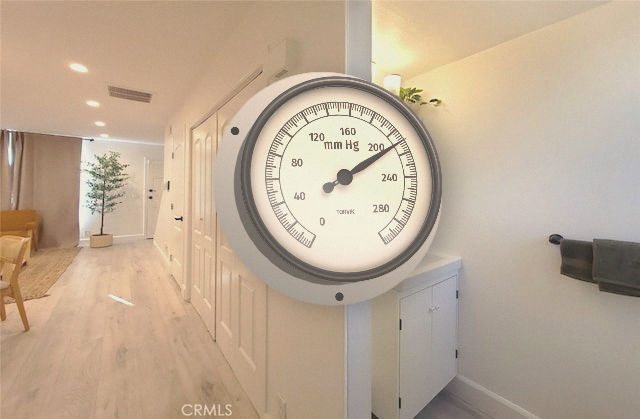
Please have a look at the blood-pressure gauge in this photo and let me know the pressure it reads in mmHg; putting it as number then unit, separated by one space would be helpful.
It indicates 210 mmHg
